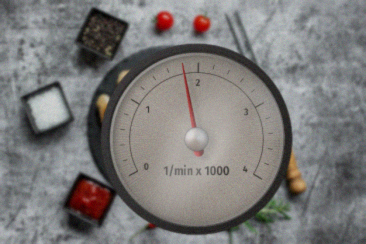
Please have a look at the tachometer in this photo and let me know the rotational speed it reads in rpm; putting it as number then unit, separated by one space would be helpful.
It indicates 1800 rpm
